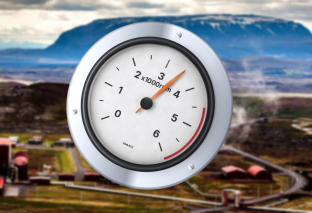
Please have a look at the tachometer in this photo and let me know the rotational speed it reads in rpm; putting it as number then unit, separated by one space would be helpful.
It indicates 3500 rpm
